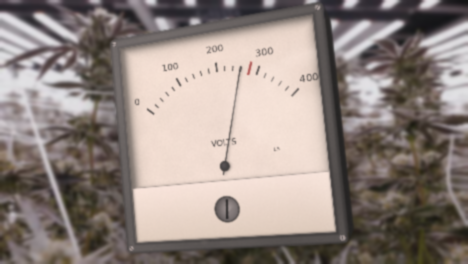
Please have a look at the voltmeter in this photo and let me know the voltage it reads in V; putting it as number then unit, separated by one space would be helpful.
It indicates 260 V
